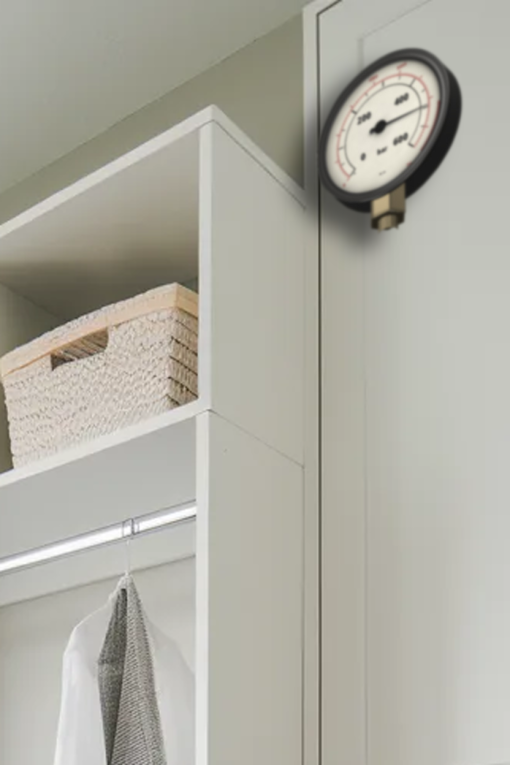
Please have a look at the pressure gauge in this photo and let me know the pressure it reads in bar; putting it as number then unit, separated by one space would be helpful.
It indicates 500 bar
